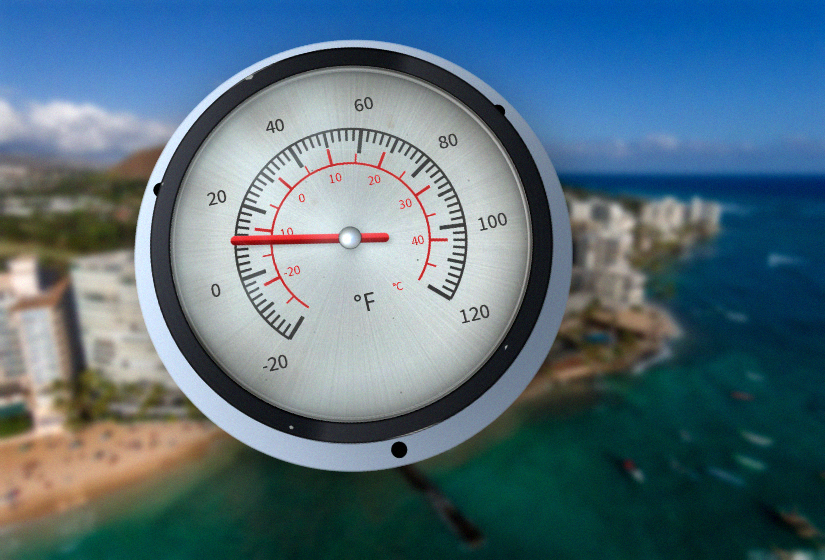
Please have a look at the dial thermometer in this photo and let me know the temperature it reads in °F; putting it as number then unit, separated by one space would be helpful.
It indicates 10 °F
